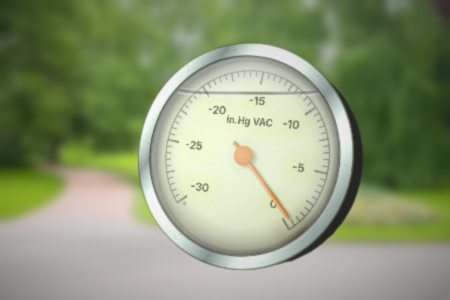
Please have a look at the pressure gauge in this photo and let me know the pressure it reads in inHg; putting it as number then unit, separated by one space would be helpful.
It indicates -0.5 inHg
